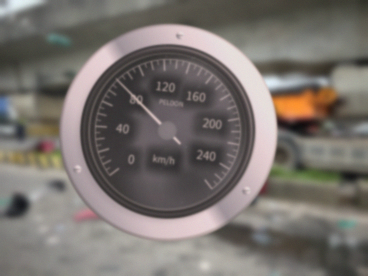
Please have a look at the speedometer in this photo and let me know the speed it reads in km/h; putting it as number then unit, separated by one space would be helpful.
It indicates 80 km/h
